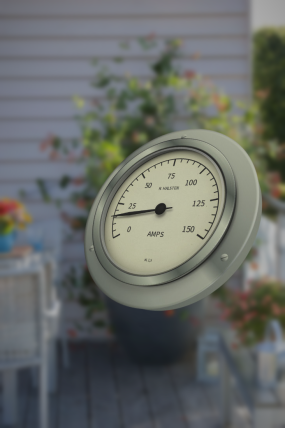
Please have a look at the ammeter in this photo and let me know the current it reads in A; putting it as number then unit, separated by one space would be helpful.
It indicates 15 A
